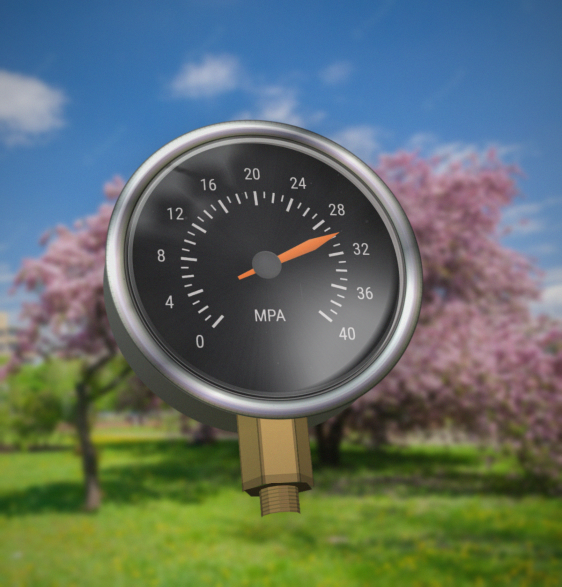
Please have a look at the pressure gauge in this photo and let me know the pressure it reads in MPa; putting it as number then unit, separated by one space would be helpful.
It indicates 30 MPa
